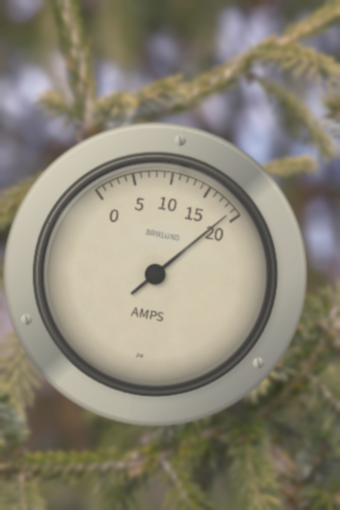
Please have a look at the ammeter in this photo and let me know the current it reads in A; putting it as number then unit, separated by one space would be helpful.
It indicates 19 A
